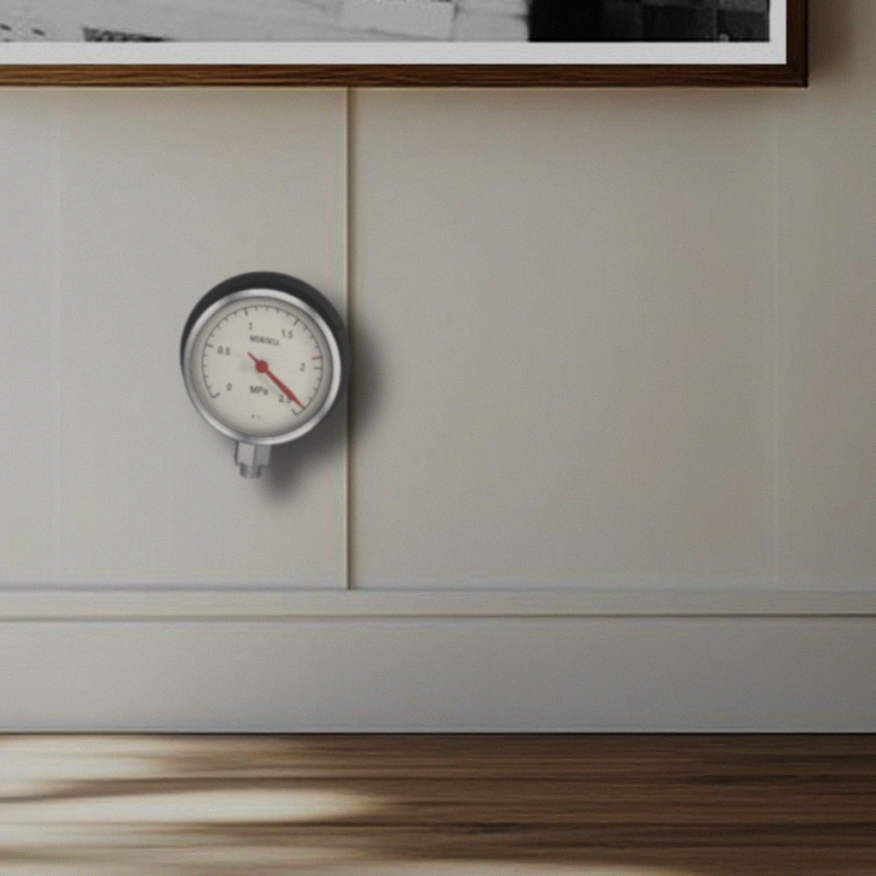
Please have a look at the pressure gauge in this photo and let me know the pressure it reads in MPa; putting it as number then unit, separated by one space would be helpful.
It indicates 2.4 MPa
